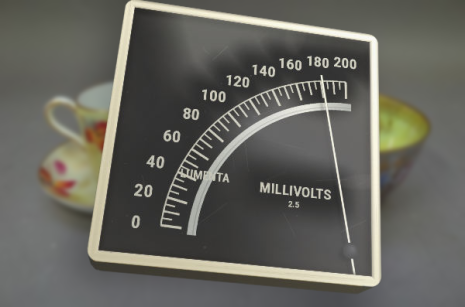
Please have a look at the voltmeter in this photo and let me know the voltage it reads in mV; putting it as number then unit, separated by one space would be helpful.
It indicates 180 mV
